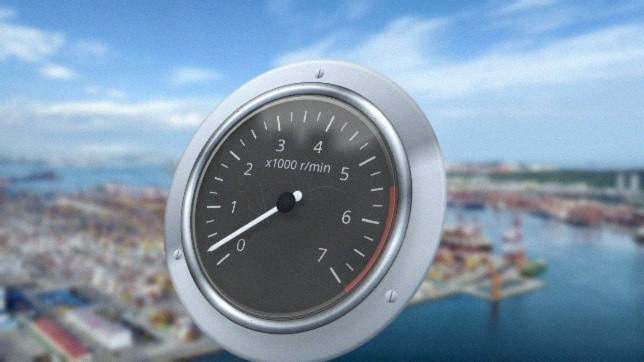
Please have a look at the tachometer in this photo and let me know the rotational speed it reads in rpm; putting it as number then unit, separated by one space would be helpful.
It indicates 250 rpm
